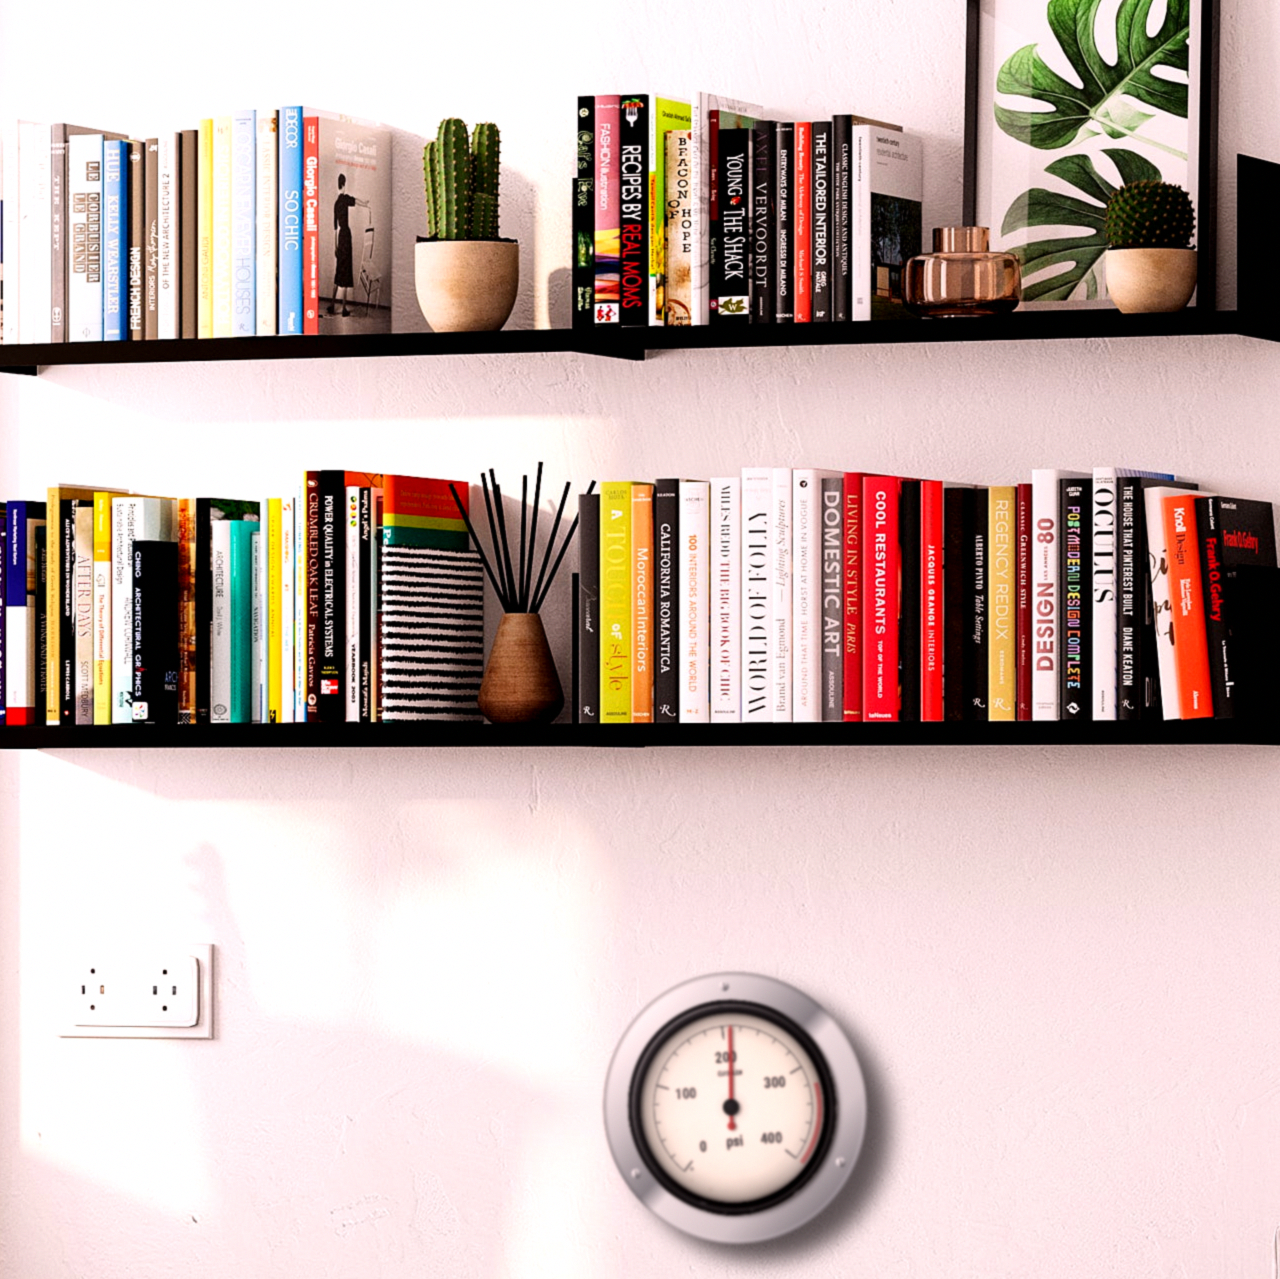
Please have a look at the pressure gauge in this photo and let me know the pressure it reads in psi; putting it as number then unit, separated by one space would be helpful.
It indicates 210 psi
